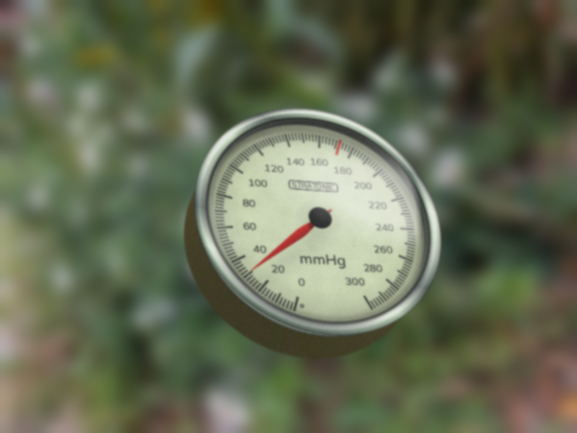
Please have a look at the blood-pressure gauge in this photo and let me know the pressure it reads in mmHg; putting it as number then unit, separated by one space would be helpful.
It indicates 30 mmHg
